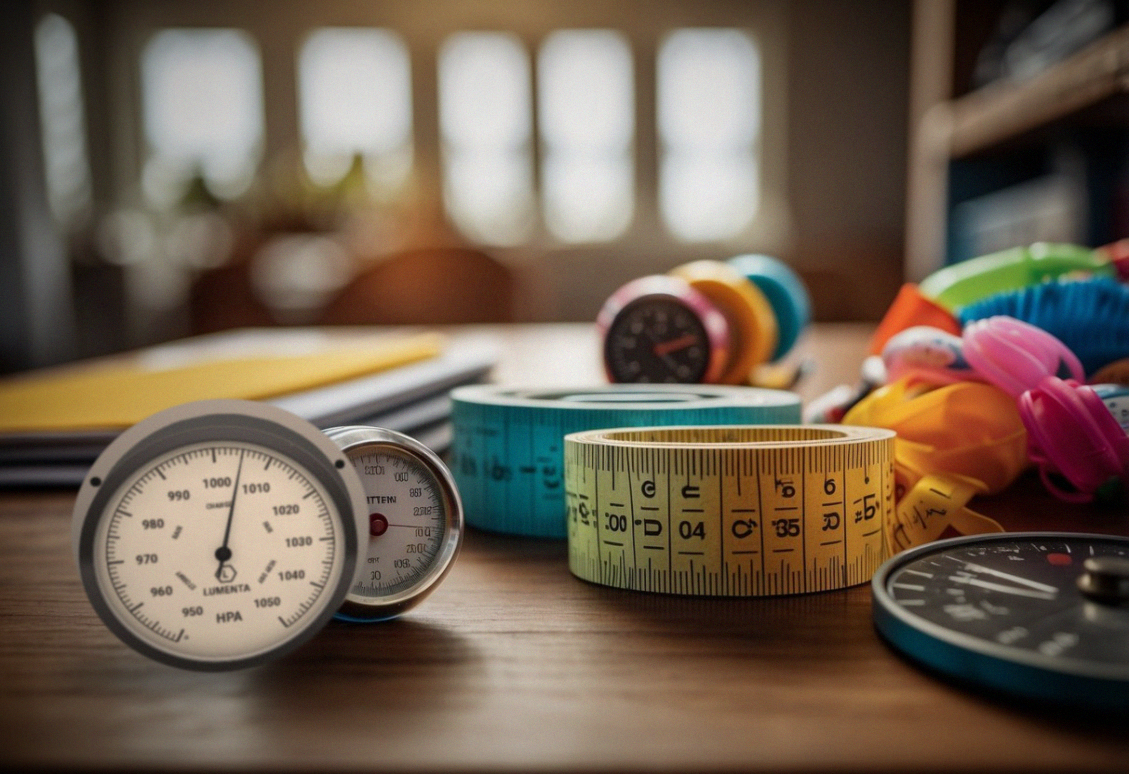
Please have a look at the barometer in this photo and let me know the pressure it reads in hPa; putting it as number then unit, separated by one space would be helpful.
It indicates 1005 hPa
